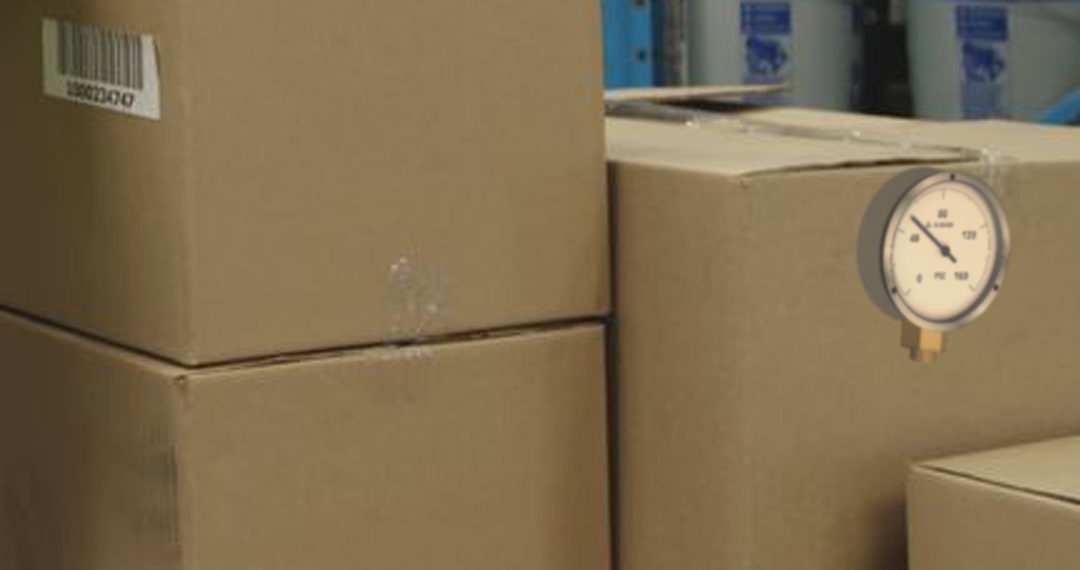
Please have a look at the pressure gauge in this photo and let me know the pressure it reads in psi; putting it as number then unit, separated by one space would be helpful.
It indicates 50 psi
